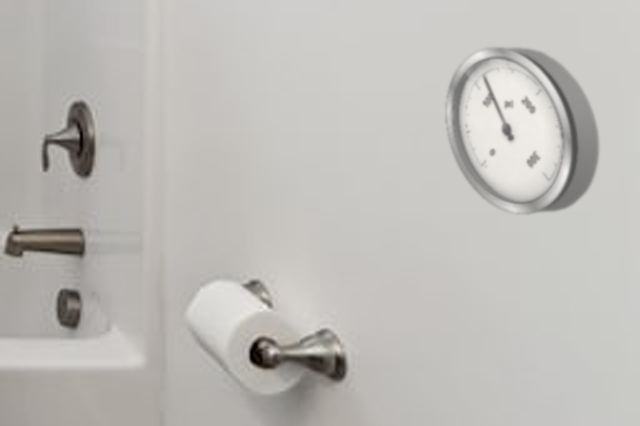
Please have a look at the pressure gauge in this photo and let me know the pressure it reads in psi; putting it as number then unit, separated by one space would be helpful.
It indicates 120 psi
